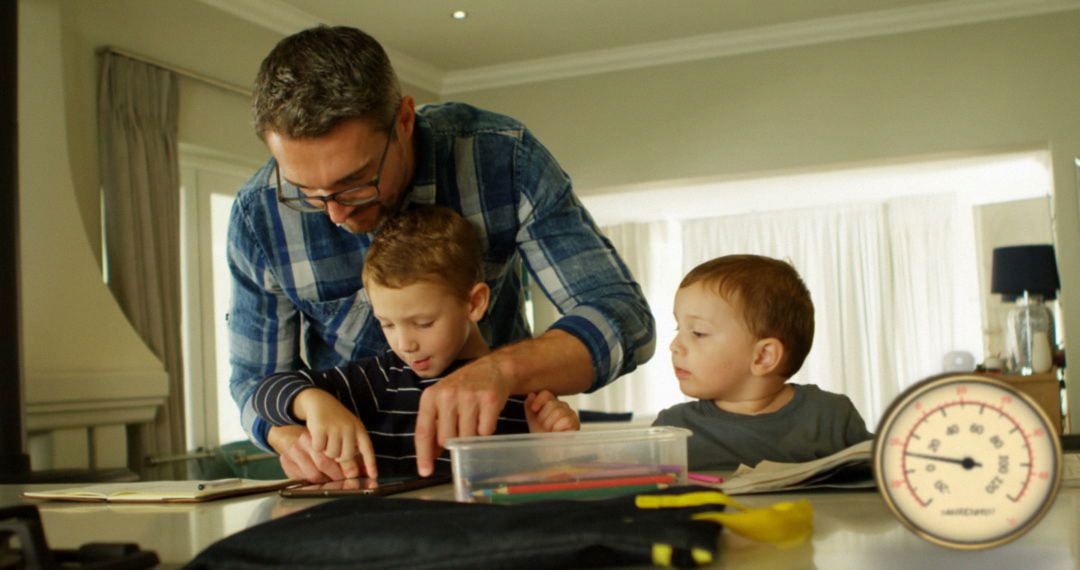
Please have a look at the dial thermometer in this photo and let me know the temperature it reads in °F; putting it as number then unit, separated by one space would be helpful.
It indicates 10 °F
